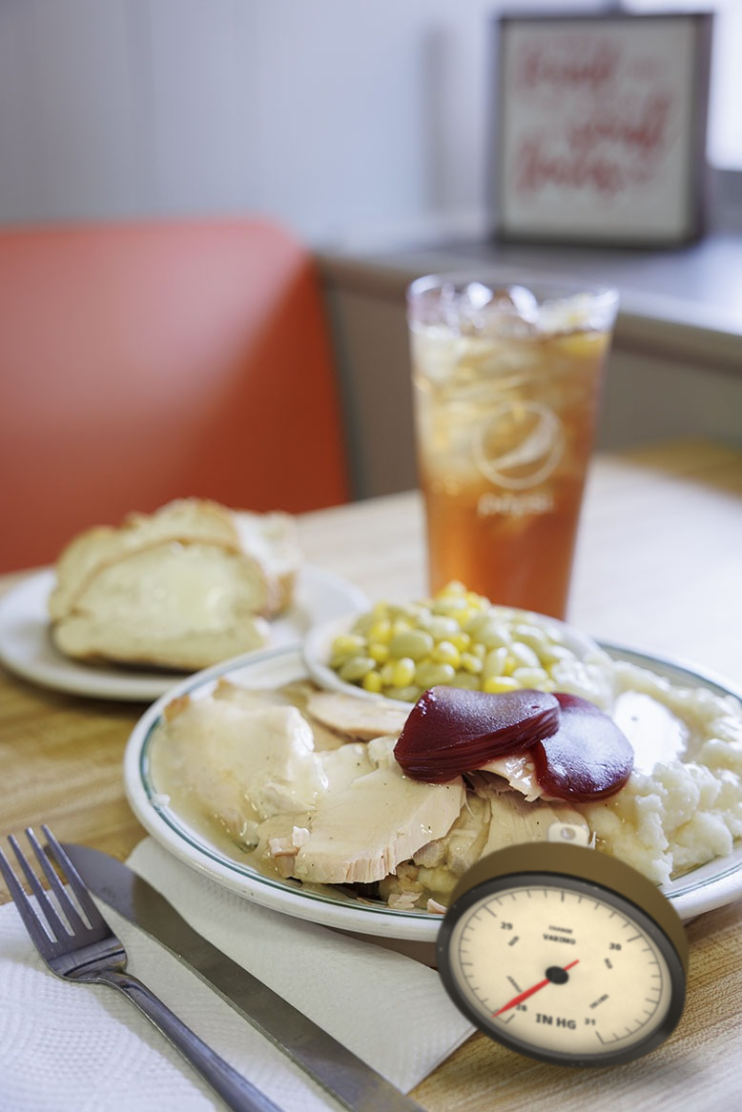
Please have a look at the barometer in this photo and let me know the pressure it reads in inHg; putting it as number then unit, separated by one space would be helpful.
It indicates 28.1 inHg
